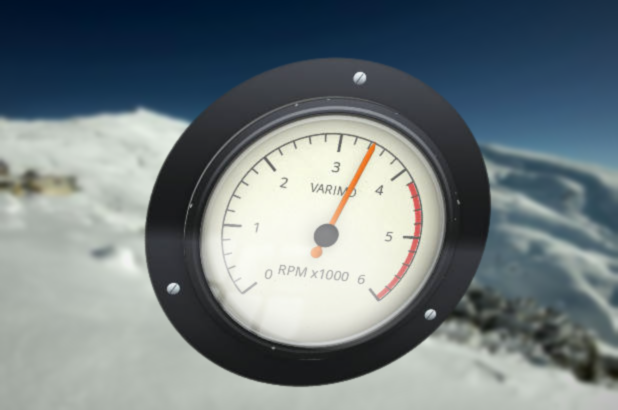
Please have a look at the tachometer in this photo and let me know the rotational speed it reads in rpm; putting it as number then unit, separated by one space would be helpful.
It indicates 3400 rpm
